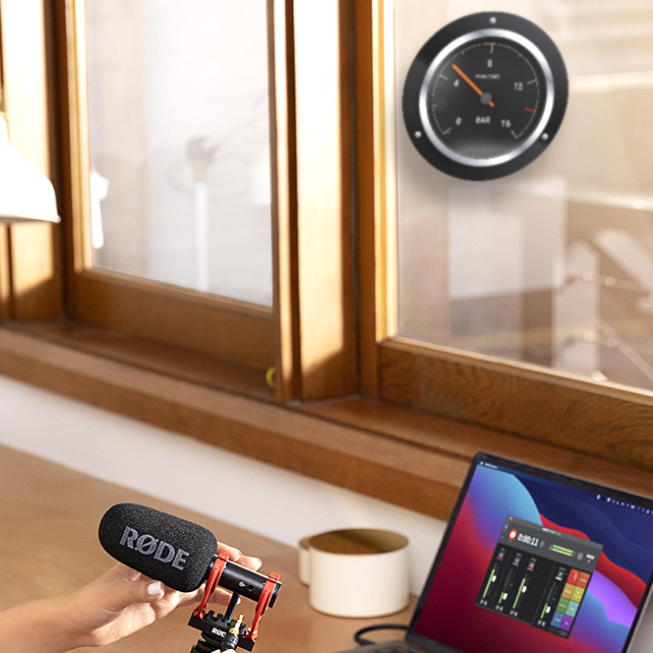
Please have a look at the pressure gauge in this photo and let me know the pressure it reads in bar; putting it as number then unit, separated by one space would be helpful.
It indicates 5 bar
